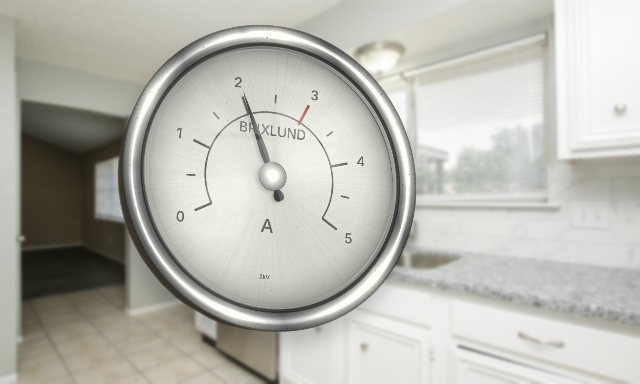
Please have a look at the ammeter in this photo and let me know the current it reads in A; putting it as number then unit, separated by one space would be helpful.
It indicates 2 A
